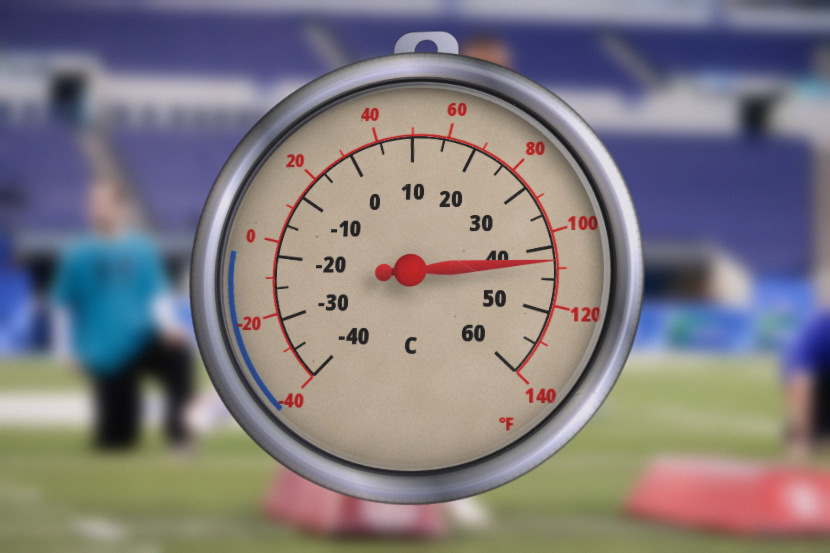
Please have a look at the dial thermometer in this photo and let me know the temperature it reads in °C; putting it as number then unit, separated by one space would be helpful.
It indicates 42.5 °C
